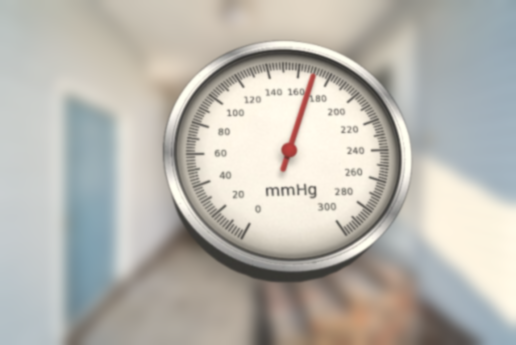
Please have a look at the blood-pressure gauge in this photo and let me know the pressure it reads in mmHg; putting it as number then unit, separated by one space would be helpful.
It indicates 170 mmHg
